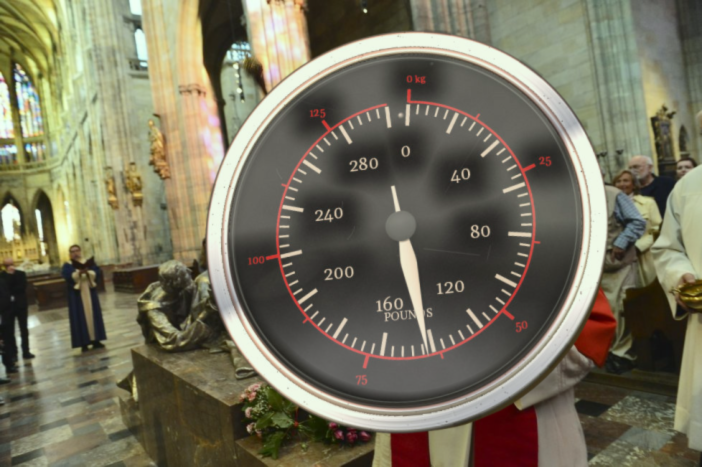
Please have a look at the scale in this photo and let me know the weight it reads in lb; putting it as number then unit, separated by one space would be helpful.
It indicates 142 lb
